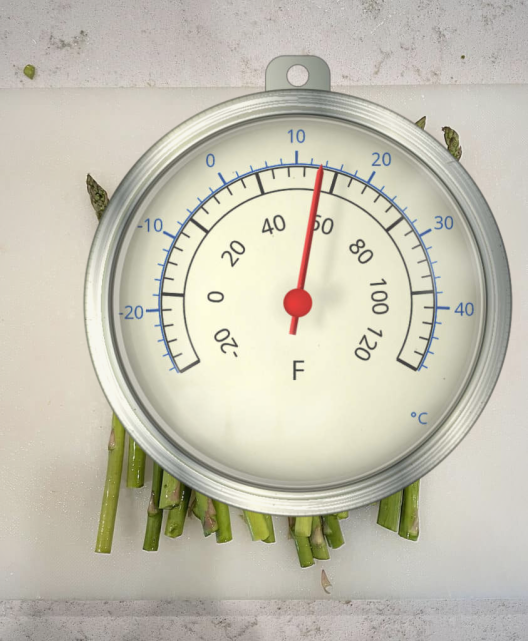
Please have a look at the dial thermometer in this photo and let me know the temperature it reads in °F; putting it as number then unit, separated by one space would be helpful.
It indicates 56 °F
